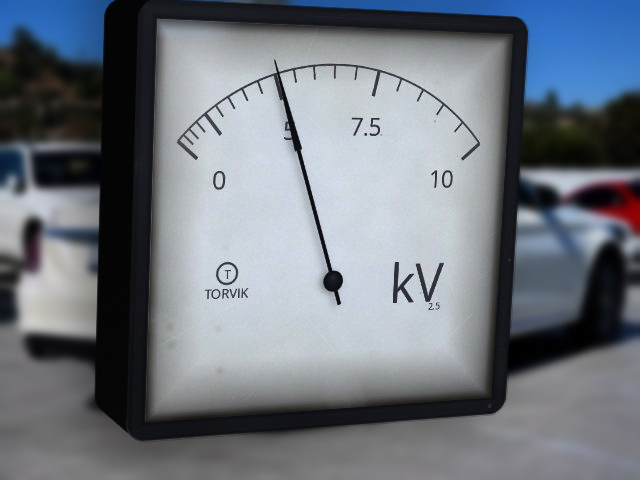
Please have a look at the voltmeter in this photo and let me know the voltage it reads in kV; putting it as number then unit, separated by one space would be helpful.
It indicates 5 kV
